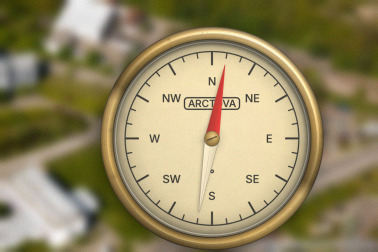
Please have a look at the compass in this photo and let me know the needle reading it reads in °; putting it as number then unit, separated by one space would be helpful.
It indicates 10 °
